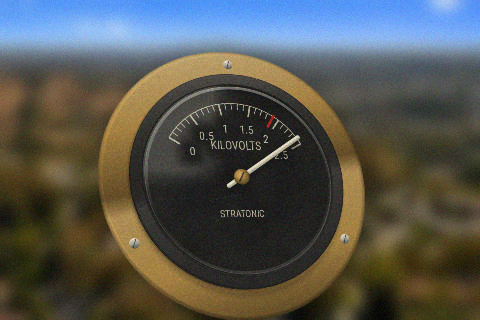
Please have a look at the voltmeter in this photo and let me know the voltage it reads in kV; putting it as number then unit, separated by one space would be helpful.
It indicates 2.4 kV
